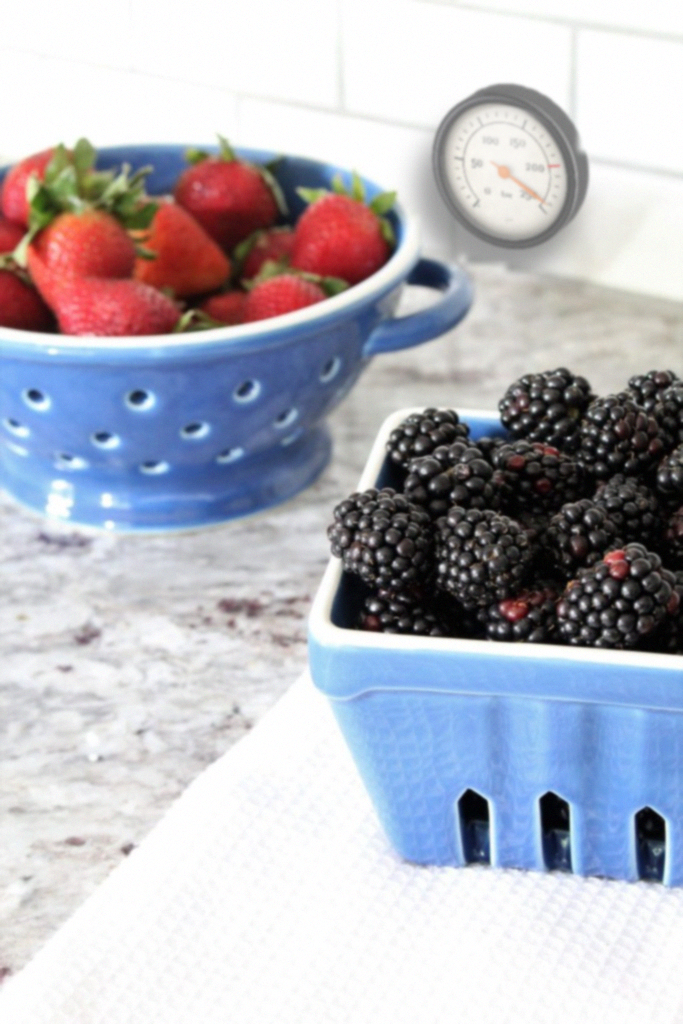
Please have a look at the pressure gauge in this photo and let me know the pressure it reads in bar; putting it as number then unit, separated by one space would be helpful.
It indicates 240 bar
